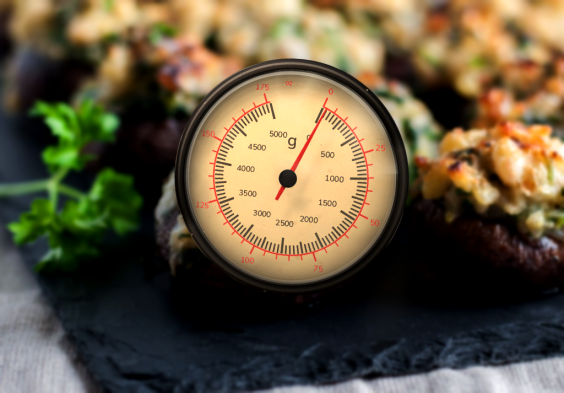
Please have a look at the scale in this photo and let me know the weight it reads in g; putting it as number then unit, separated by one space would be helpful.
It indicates 50 g
